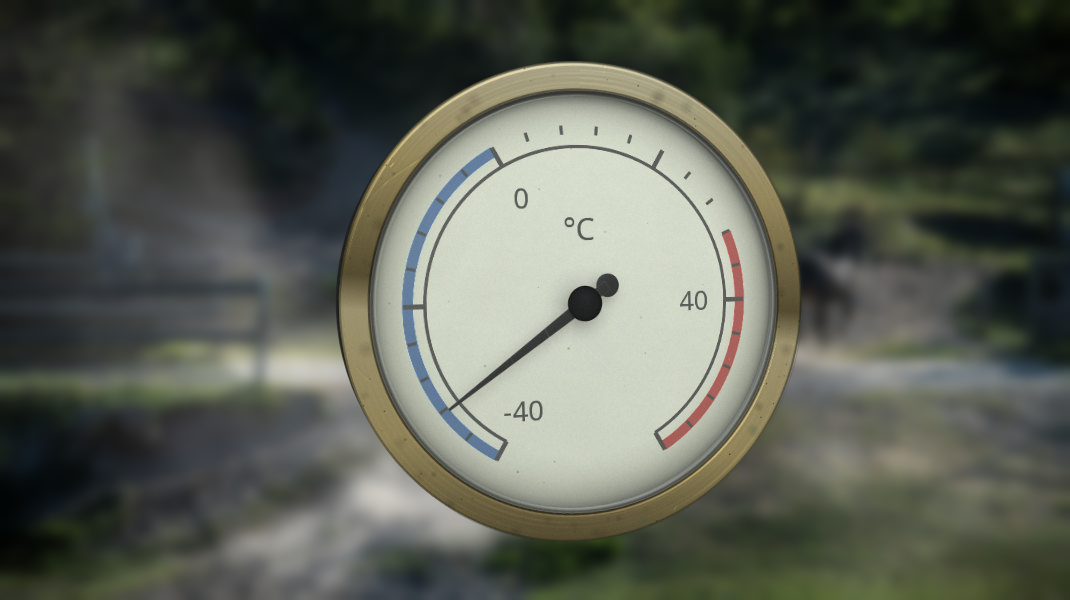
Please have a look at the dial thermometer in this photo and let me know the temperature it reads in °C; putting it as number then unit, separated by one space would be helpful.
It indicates -32 °C
